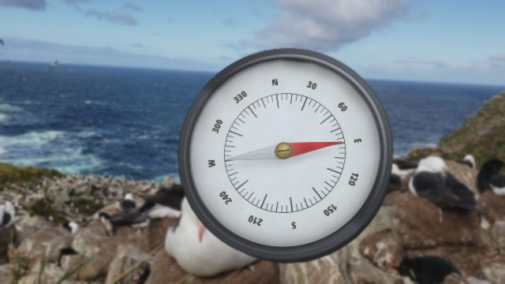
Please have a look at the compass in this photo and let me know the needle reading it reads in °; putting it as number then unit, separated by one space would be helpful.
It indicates 90 °
